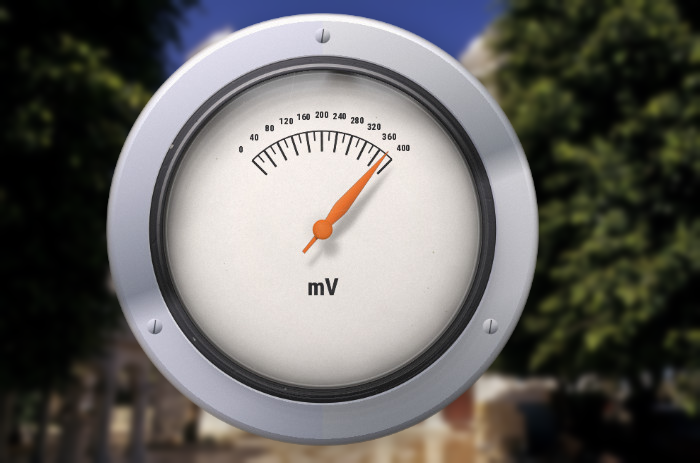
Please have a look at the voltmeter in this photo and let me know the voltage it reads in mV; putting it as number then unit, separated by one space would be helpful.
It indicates 380 mV
